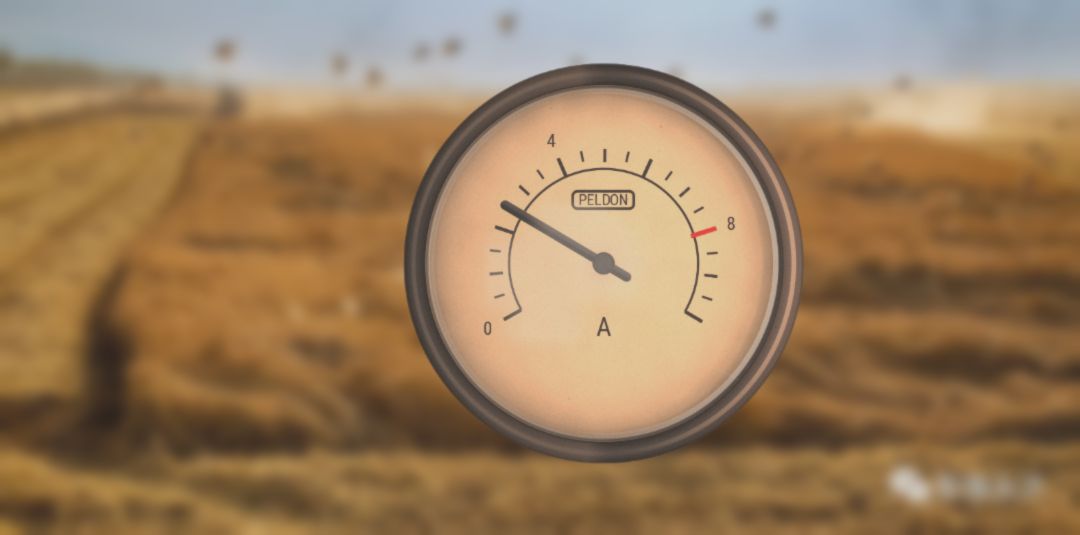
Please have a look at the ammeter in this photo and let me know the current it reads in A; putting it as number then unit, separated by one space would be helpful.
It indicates 2.5 A
